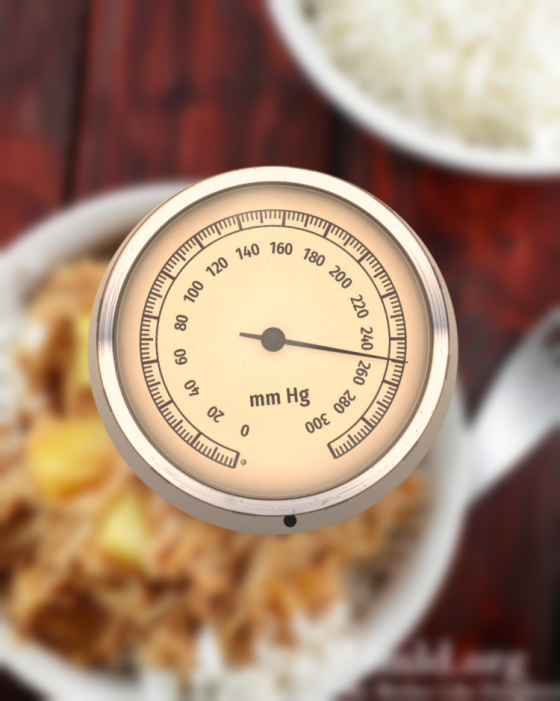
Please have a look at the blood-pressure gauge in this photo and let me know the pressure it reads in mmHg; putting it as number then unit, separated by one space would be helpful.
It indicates 250 mmHg
